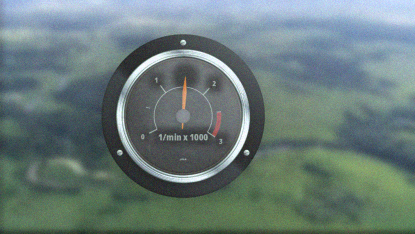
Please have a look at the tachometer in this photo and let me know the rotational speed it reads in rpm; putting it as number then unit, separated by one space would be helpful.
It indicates 1500 rpm
